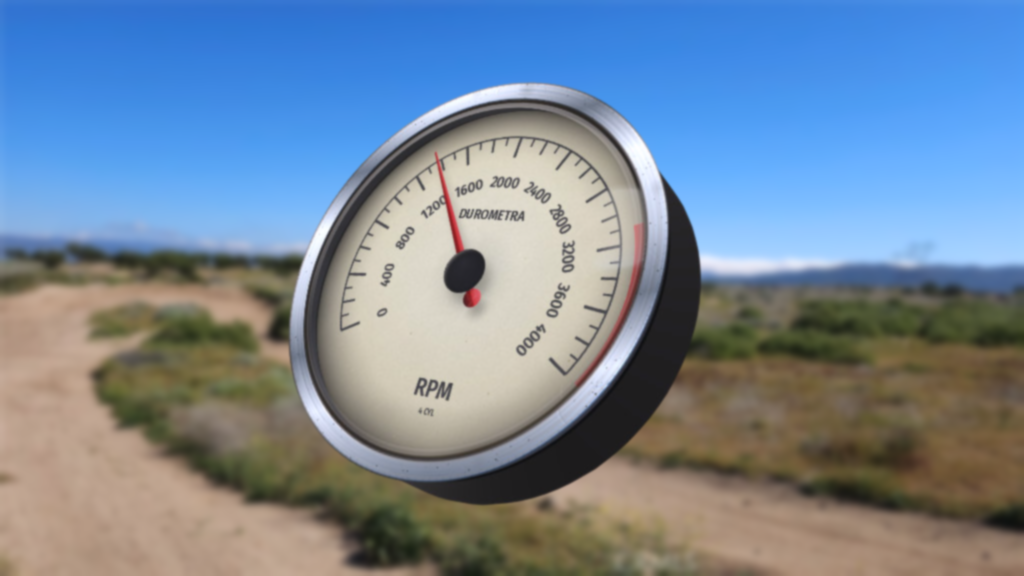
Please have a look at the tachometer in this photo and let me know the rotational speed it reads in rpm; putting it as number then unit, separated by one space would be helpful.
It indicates 1400 rpm
